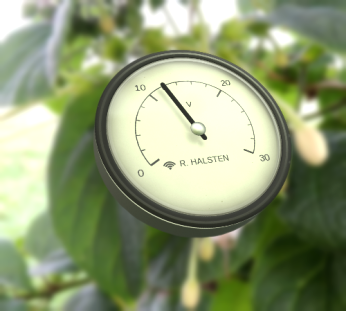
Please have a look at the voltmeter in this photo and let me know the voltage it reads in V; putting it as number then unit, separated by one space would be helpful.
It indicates 12 V
